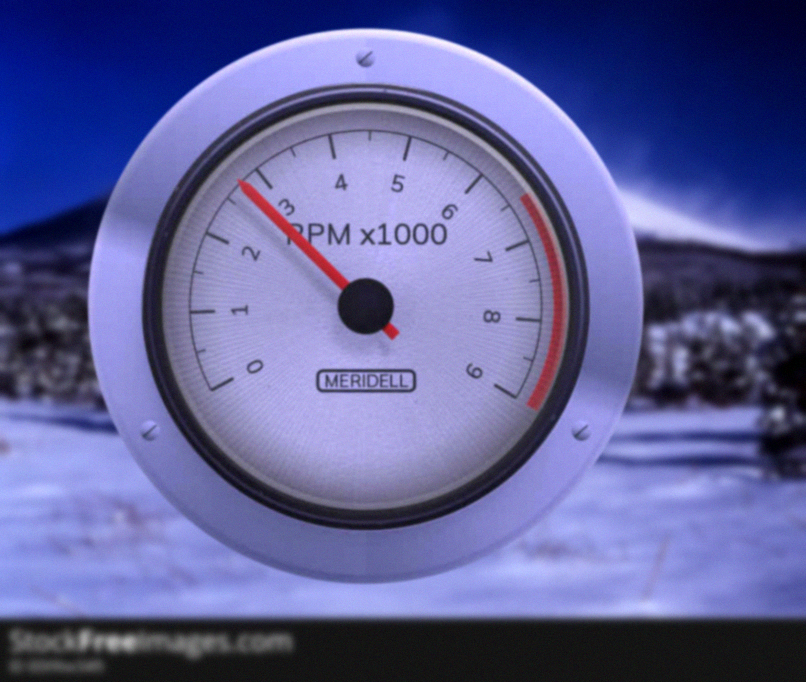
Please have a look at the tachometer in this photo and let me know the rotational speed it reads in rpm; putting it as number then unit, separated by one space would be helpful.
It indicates 2750 rpm
